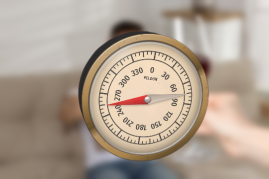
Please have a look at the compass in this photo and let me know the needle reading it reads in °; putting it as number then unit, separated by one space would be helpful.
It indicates 255 °
